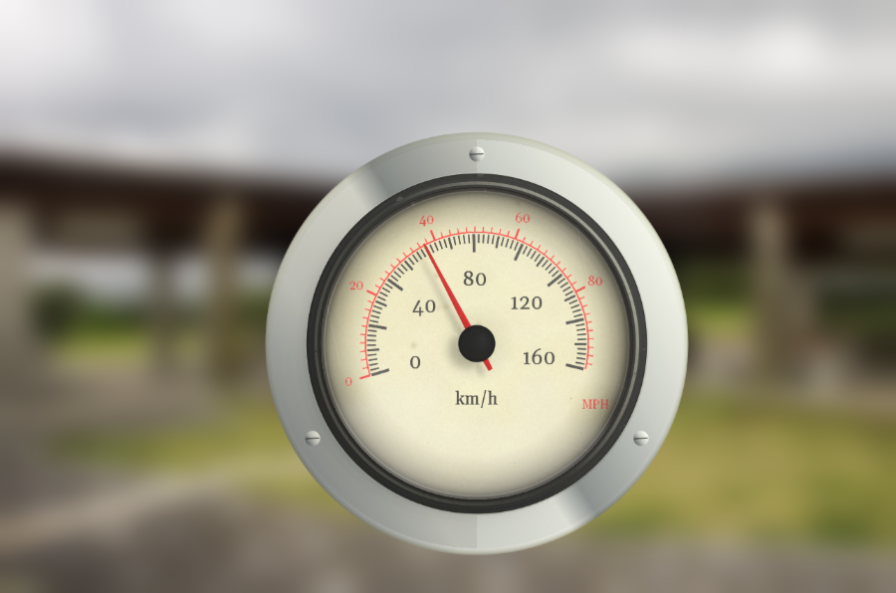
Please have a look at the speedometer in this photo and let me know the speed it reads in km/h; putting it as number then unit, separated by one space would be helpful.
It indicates 60 km/h
